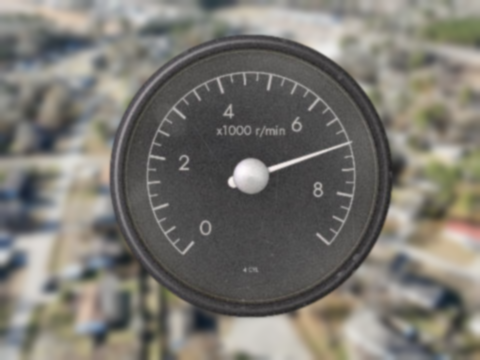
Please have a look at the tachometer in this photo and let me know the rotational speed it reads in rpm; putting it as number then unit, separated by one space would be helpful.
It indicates 7000 rpm
